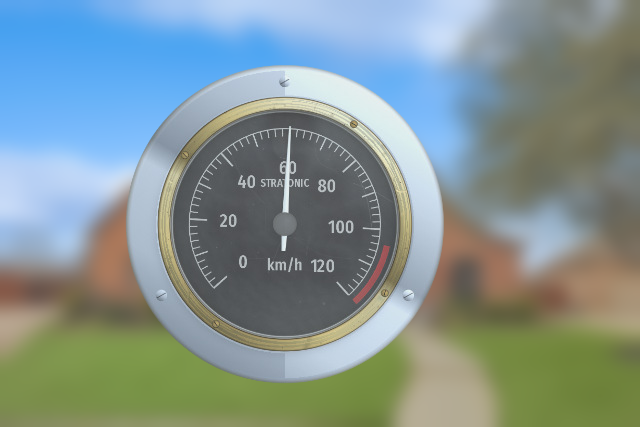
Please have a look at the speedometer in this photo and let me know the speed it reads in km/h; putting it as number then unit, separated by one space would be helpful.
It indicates 60 km/h
